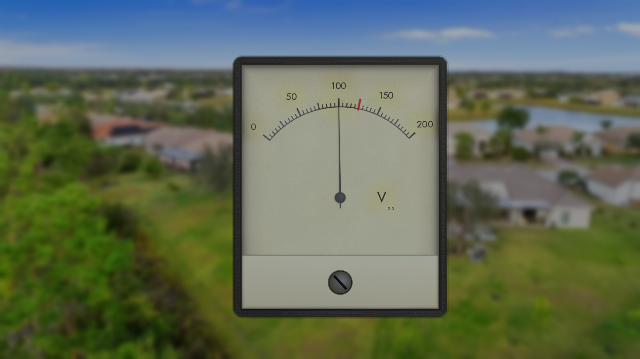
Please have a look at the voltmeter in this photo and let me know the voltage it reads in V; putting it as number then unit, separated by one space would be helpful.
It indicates 100 V
